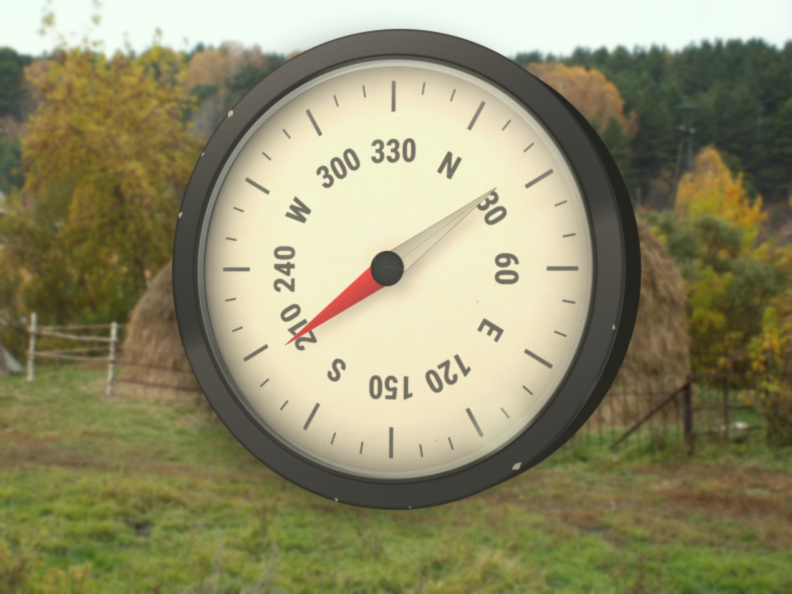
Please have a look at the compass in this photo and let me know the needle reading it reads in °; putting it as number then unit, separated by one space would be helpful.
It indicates 205 °
